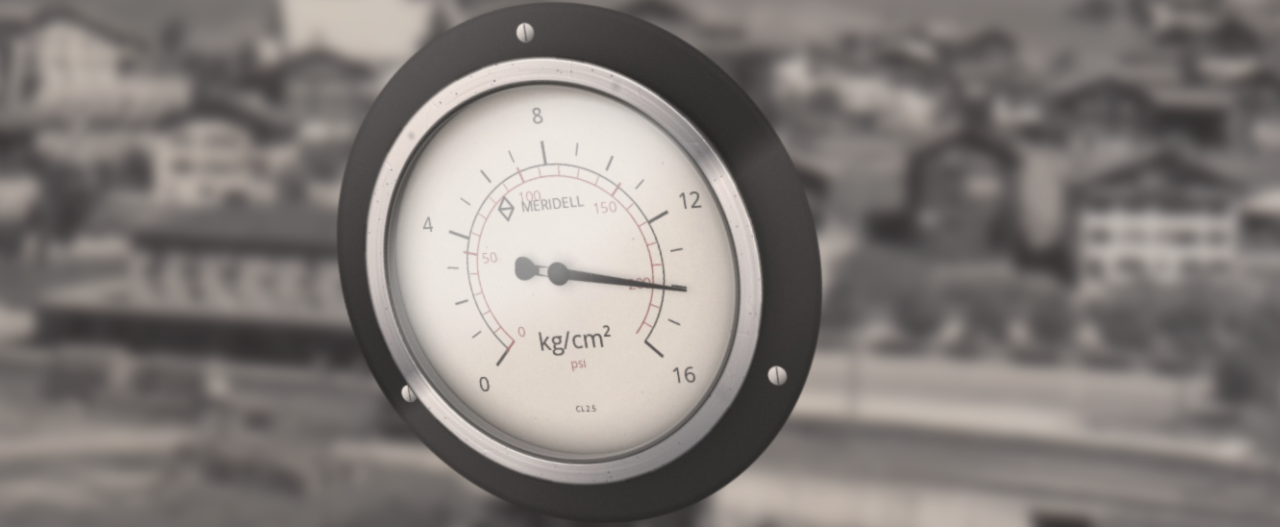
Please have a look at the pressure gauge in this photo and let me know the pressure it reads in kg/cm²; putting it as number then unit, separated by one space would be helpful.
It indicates 14 kg/cm²
